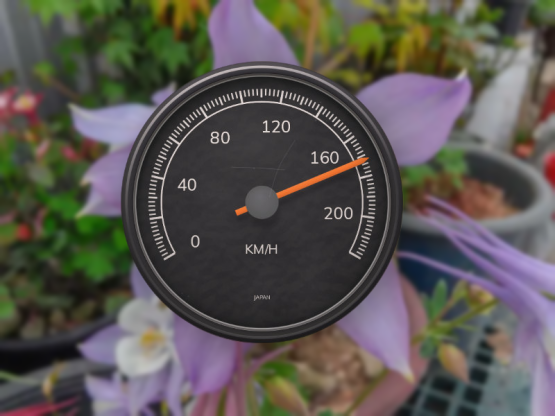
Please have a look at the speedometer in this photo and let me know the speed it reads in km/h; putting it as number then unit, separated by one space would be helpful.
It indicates 172 km/h
